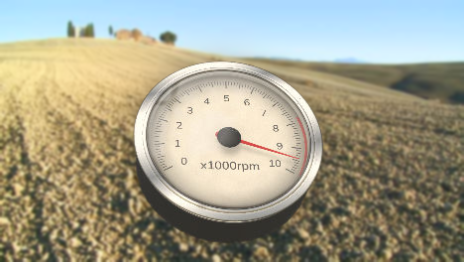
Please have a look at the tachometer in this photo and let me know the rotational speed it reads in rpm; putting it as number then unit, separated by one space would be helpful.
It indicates 9500 rpm
